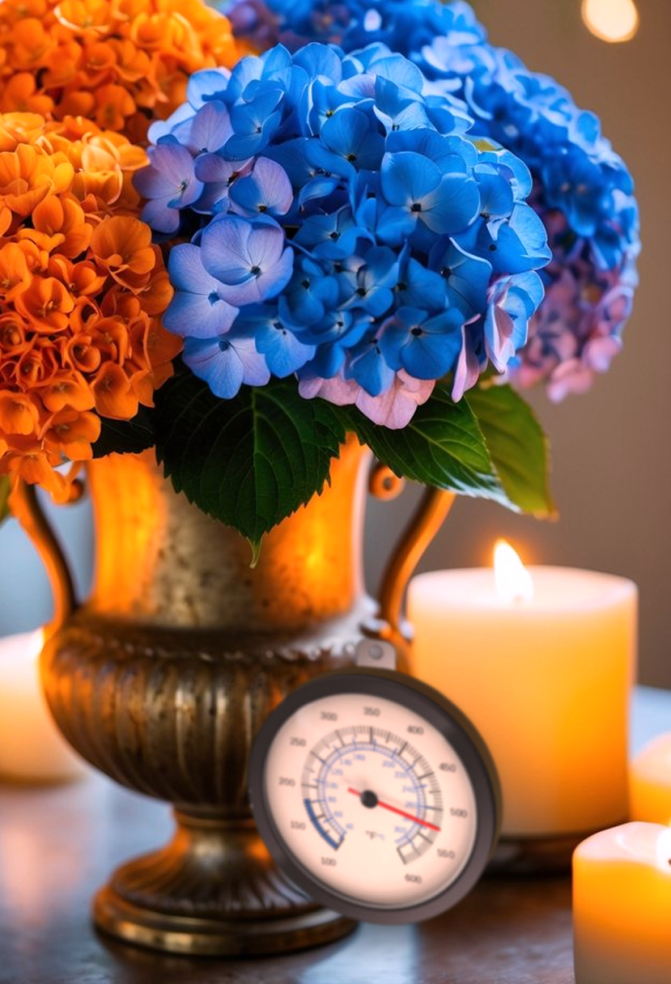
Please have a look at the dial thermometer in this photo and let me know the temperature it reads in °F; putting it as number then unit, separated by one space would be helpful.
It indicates 525 °F
